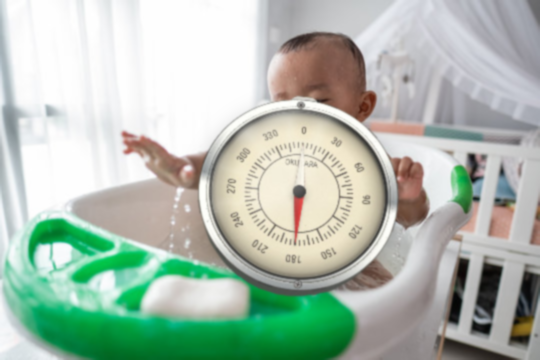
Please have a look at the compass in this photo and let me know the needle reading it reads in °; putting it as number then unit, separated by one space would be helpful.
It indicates 180 °
